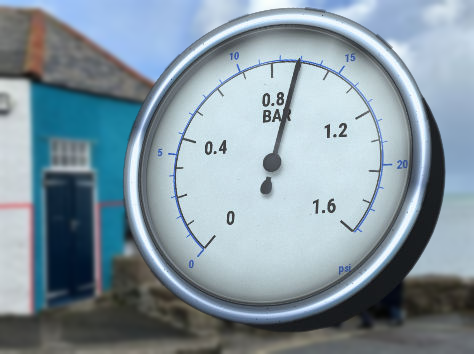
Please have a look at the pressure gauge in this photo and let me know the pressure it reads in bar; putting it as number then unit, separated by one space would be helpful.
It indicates 0.9 bar
